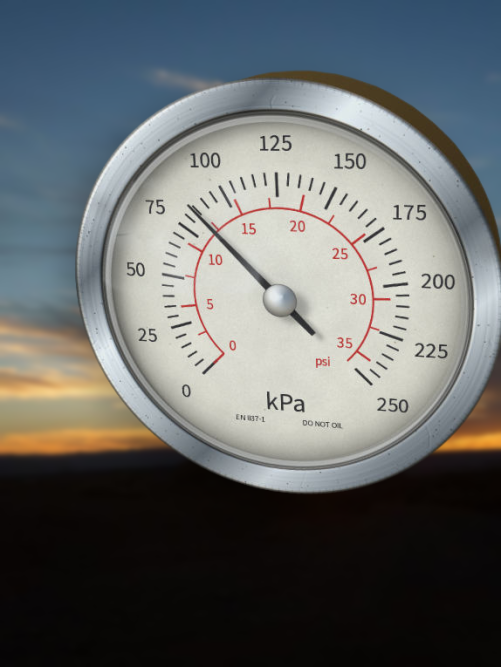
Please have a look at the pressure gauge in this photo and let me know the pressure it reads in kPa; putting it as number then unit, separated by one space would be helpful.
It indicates 85 kPa
